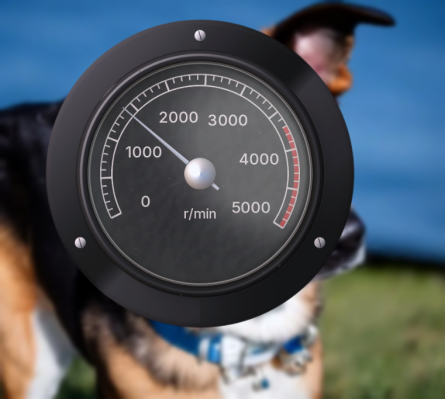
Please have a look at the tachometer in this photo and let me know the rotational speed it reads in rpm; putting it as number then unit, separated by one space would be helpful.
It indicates 1400 rpm
